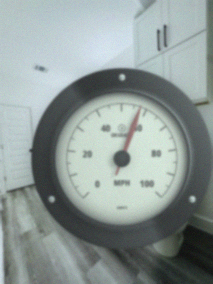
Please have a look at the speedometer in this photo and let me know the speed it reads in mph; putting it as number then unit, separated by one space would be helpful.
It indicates 57.5 mph
